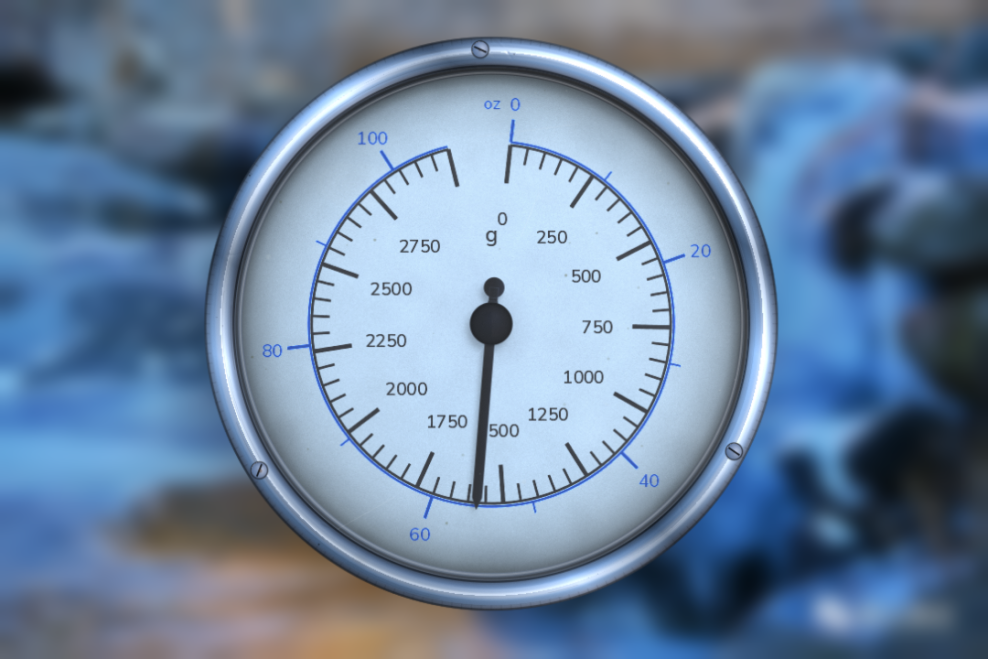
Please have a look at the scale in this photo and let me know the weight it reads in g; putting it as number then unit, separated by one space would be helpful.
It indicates 1575 g
